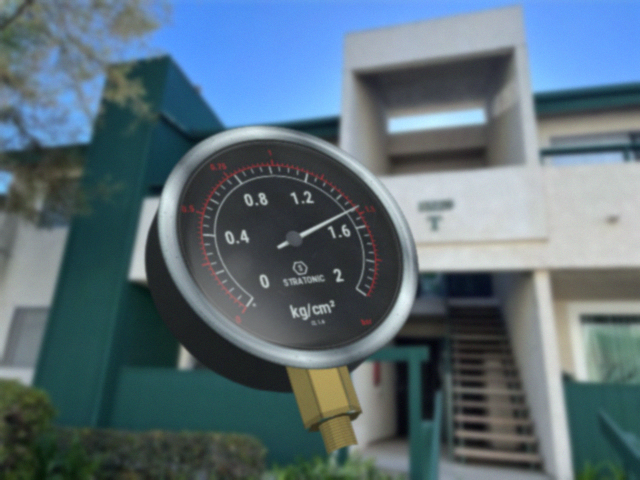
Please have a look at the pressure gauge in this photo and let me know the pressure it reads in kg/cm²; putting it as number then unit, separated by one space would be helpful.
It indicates 1.5 kg/cm²
